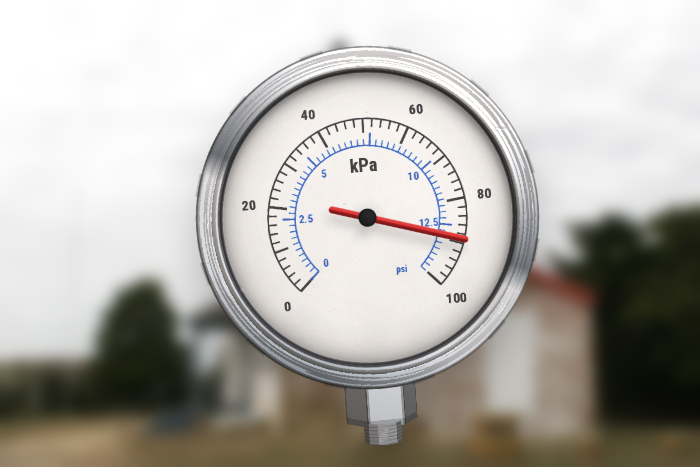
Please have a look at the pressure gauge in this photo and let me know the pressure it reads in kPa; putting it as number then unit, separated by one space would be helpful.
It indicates 89 kPa
